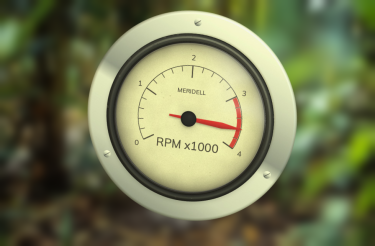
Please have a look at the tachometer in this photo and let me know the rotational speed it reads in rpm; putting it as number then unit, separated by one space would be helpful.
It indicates 3600 rpm
